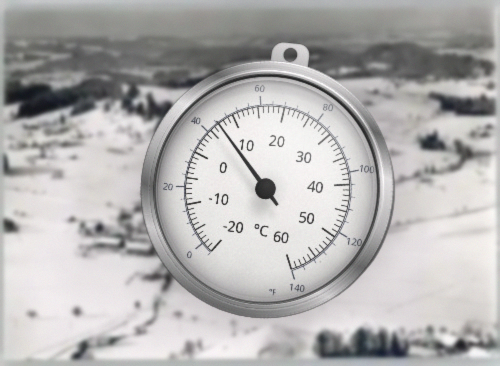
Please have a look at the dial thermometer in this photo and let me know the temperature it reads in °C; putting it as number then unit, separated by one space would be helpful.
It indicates 7 °C
